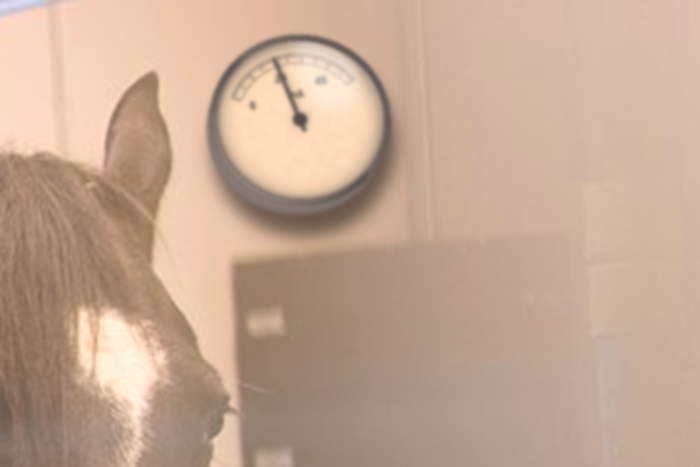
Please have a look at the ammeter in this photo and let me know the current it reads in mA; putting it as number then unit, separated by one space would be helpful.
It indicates 20 mA
